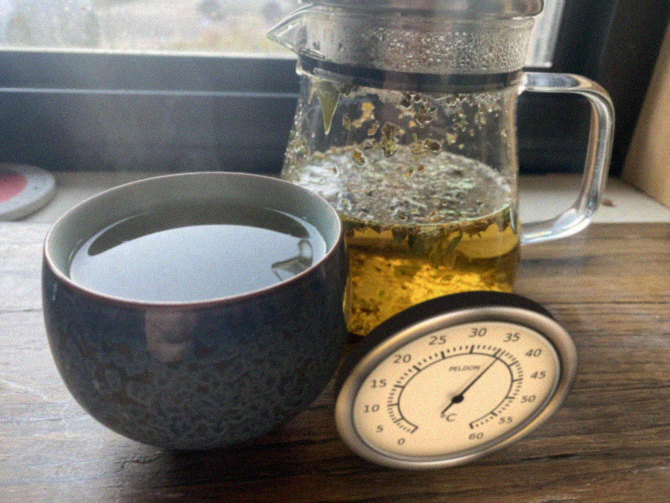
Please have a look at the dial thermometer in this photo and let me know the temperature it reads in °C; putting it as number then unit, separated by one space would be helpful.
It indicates 35 °C
